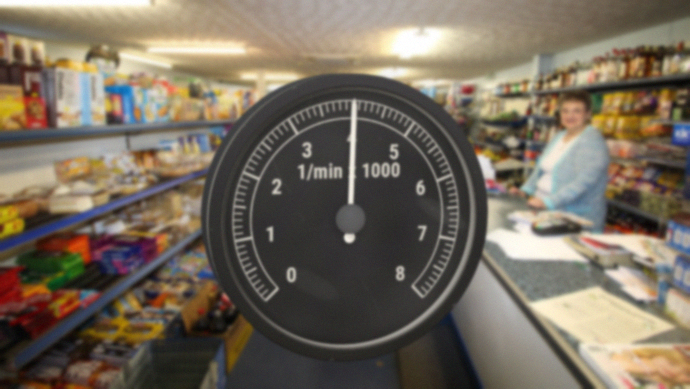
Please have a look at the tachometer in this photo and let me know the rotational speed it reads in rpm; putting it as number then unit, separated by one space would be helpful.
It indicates 4000 rpm
